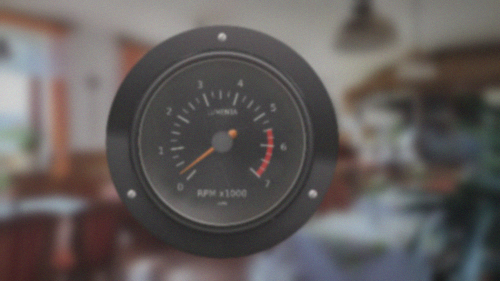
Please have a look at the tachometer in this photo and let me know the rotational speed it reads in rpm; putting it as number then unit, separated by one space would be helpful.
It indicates 250 rpm
